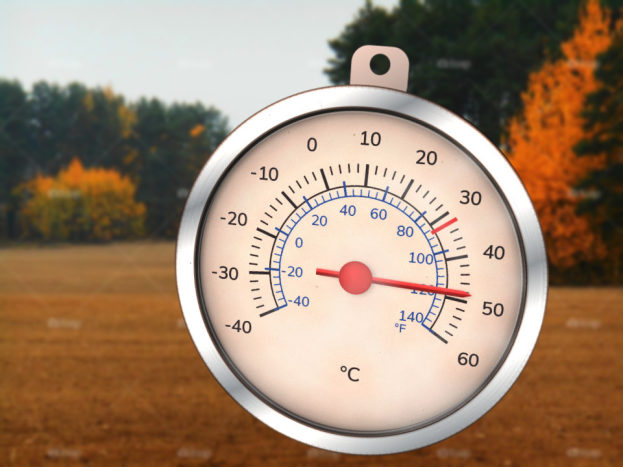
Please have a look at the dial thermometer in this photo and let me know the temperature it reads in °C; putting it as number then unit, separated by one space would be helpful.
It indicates 48 °C
